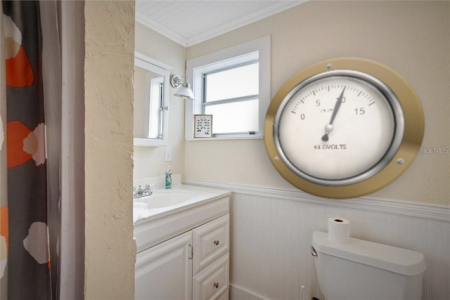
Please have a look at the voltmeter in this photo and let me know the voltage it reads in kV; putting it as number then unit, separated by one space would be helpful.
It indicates 10 kV
